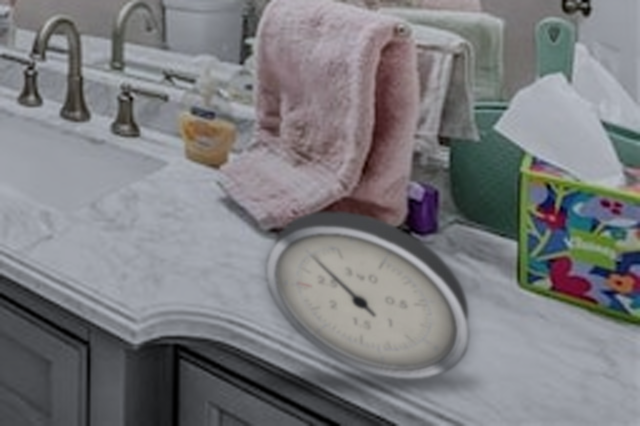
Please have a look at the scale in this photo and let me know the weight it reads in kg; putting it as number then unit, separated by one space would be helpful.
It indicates 2.75 kg
